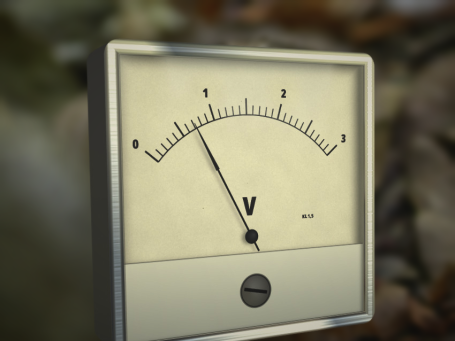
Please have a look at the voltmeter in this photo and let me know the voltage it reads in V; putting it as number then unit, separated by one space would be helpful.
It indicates 0.7 V
